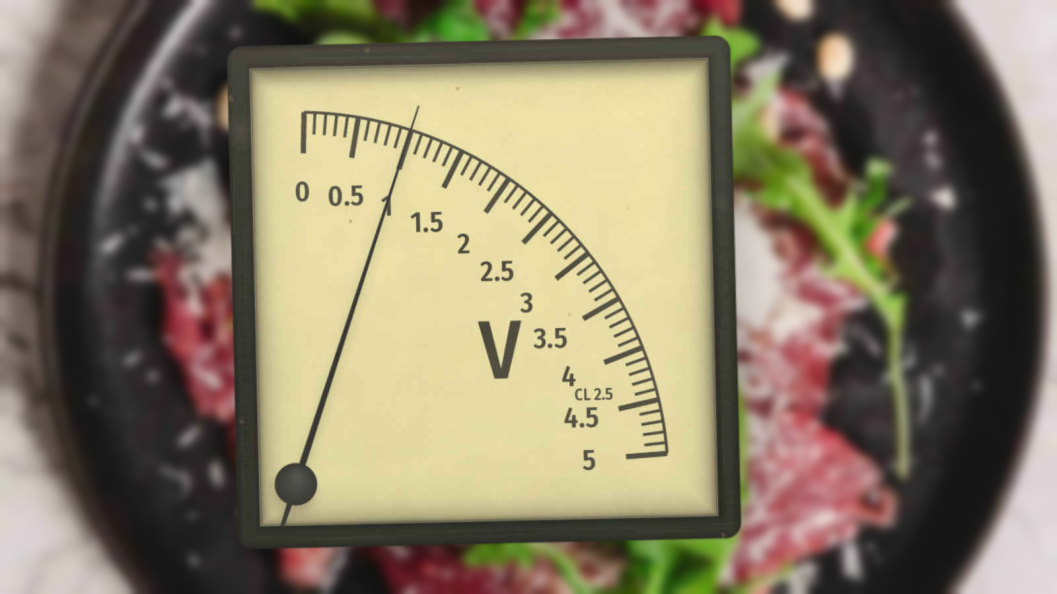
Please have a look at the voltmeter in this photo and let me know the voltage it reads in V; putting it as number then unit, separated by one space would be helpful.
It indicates 1 V
